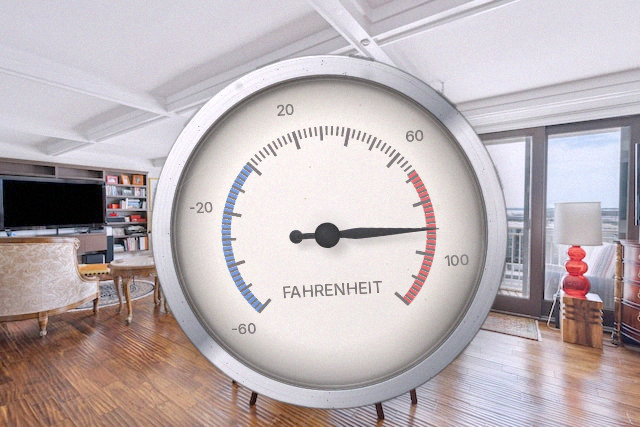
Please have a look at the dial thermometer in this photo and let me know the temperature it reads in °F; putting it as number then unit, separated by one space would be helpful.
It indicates 90 °F
